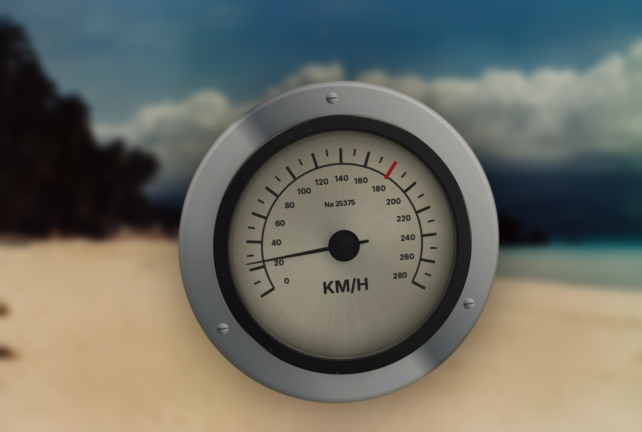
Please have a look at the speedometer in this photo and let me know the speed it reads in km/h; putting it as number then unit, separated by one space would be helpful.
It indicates 25 km/h
